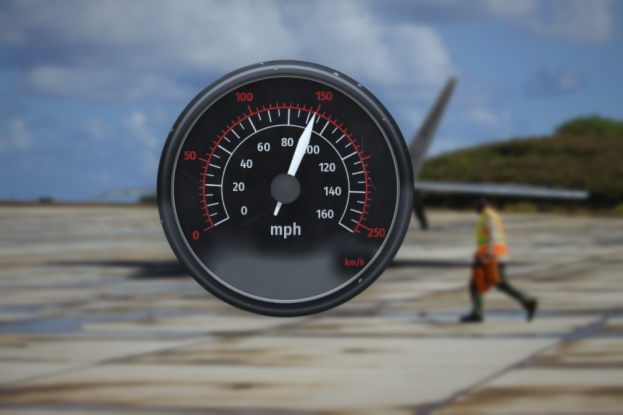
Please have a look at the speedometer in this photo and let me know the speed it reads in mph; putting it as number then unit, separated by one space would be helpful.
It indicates 92.5 mph
